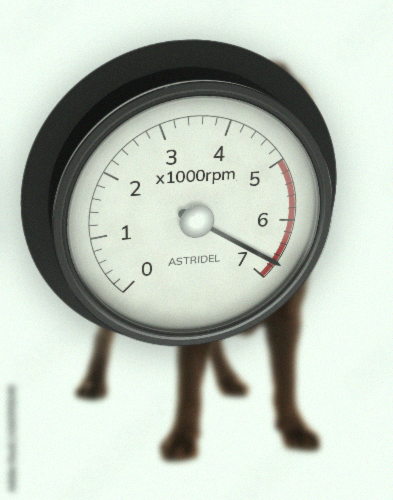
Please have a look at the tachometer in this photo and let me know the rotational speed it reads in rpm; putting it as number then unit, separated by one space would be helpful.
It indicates 6700 rpm
